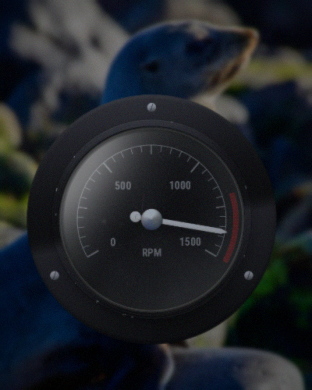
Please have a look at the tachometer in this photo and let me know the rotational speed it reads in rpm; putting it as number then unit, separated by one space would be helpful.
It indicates 1375 rpm
